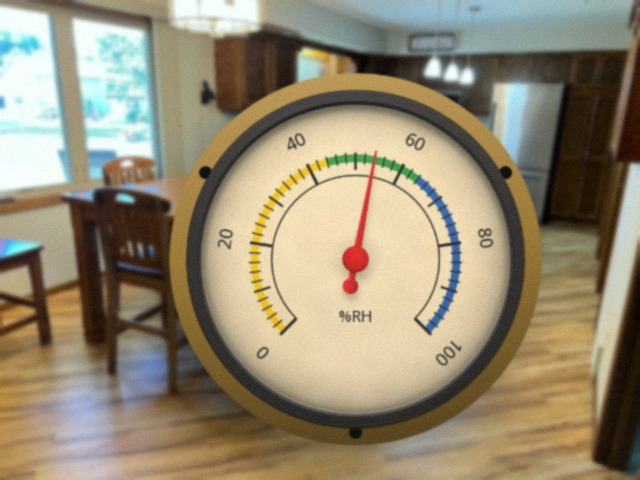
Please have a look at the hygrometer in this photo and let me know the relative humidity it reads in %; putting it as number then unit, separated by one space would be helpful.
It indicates 54 %
